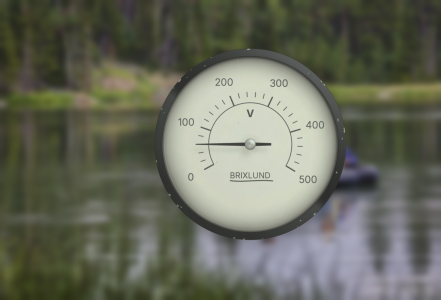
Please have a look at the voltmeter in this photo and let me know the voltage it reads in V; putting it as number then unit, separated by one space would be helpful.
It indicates 60 V
